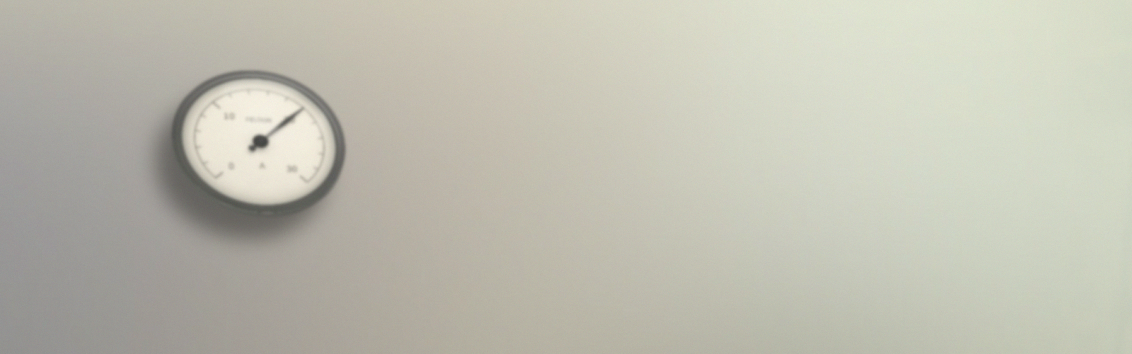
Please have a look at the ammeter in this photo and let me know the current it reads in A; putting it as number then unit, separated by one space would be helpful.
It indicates 20 A
